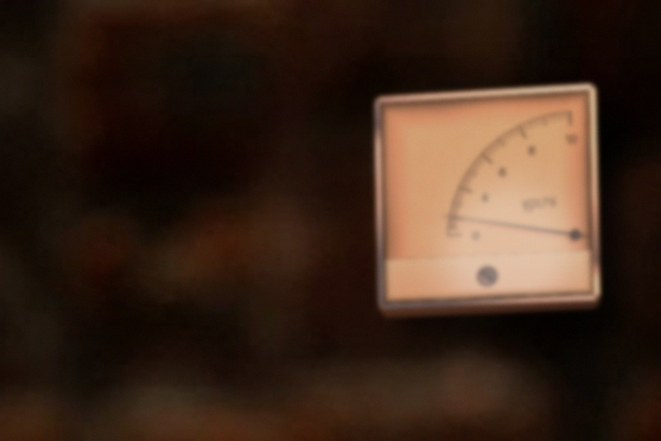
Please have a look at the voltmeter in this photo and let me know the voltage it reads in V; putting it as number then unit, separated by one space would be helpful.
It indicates 2 V
